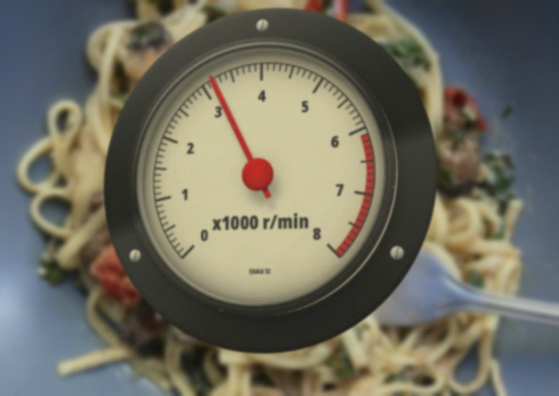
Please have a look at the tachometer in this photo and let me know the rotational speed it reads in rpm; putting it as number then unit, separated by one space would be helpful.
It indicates 3200 rpm
